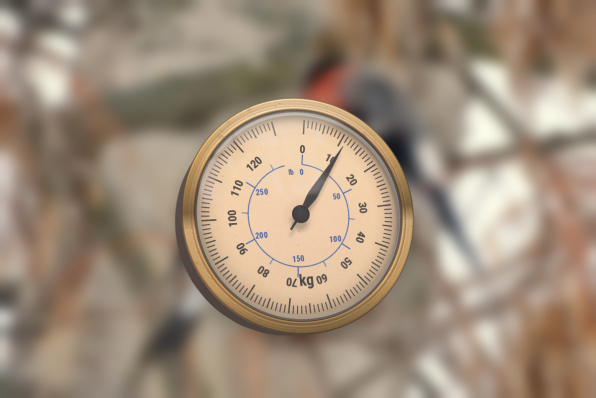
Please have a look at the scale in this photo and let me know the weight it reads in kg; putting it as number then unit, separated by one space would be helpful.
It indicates 11 kg
